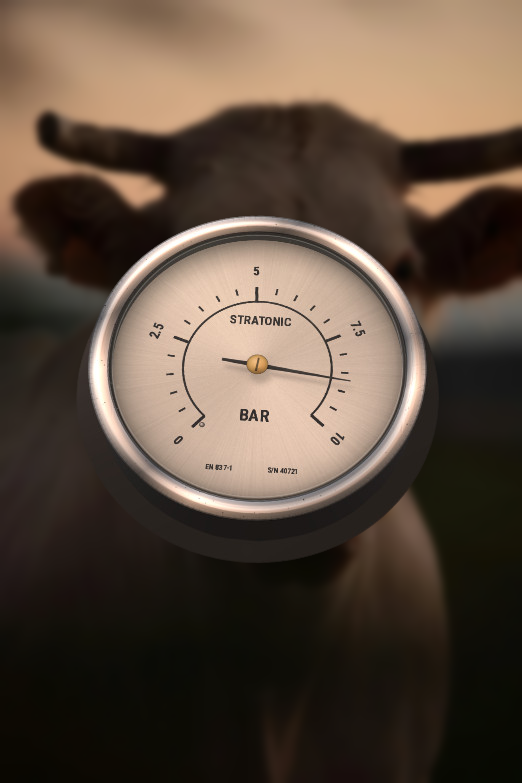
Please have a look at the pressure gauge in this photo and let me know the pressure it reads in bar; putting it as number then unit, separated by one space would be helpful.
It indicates 8.75 bar
